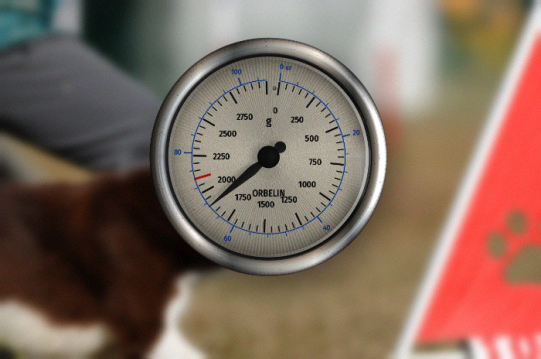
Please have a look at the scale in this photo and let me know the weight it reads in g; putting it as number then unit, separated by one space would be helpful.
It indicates 1900 g
